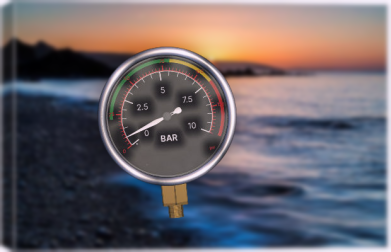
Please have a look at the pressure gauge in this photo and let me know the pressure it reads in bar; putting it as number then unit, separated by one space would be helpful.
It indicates 0.5 bar
